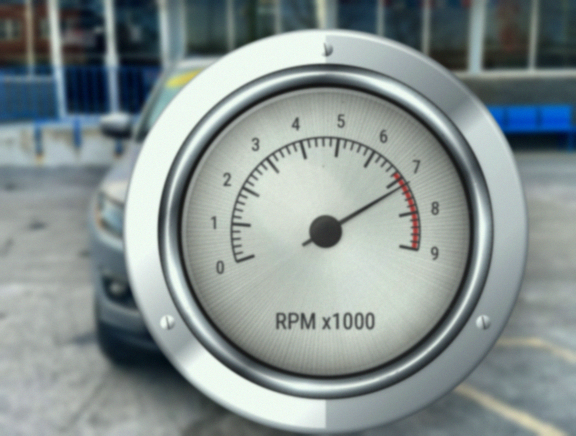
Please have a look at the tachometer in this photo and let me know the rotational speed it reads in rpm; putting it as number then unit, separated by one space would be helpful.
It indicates 7200 rpm
